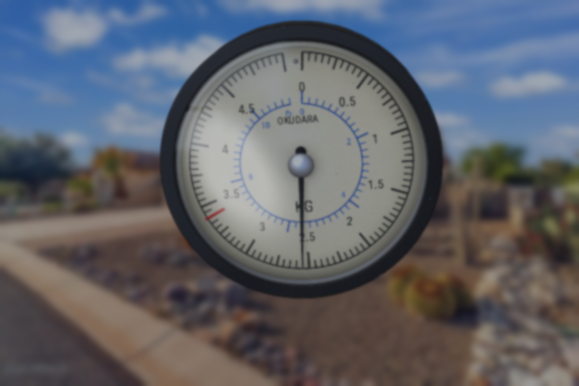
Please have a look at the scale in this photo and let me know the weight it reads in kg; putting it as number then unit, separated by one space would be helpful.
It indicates 2.55 kg
